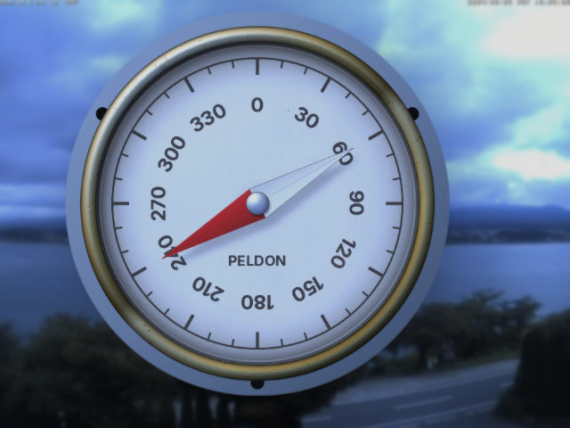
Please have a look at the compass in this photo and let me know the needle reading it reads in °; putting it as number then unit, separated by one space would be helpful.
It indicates 240 °
